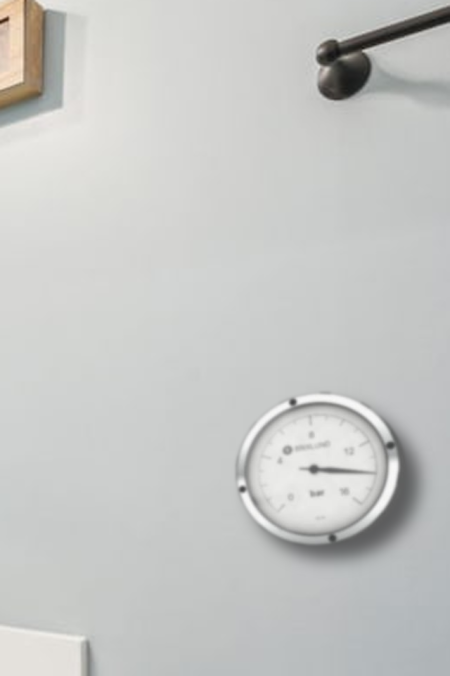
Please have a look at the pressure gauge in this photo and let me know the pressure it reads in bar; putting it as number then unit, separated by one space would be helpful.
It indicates 14 bar
